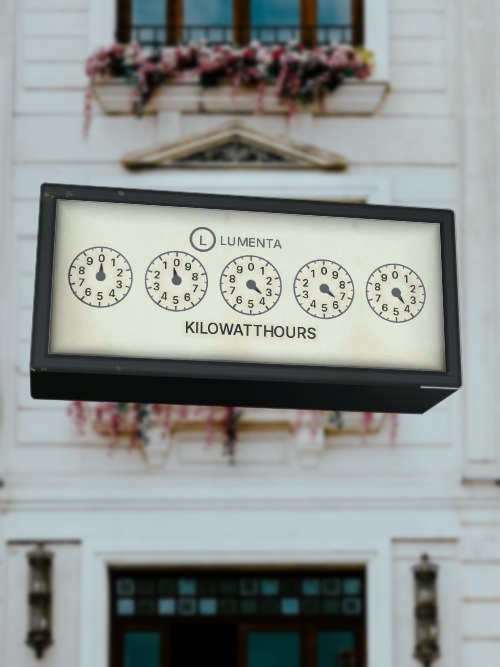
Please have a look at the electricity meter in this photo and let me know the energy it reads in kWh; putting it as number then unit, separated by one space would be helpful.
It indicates 364 kWh
